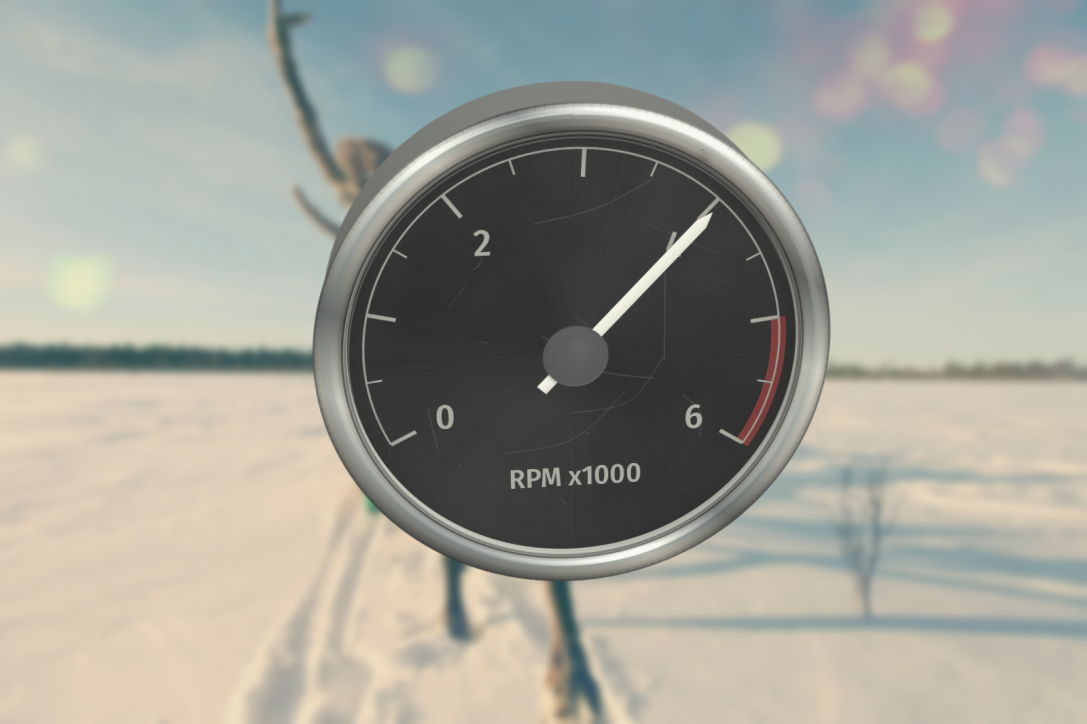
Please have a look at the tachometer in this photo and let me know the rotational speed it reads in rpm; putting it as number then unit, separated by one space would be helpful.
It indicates 4000 rpm
